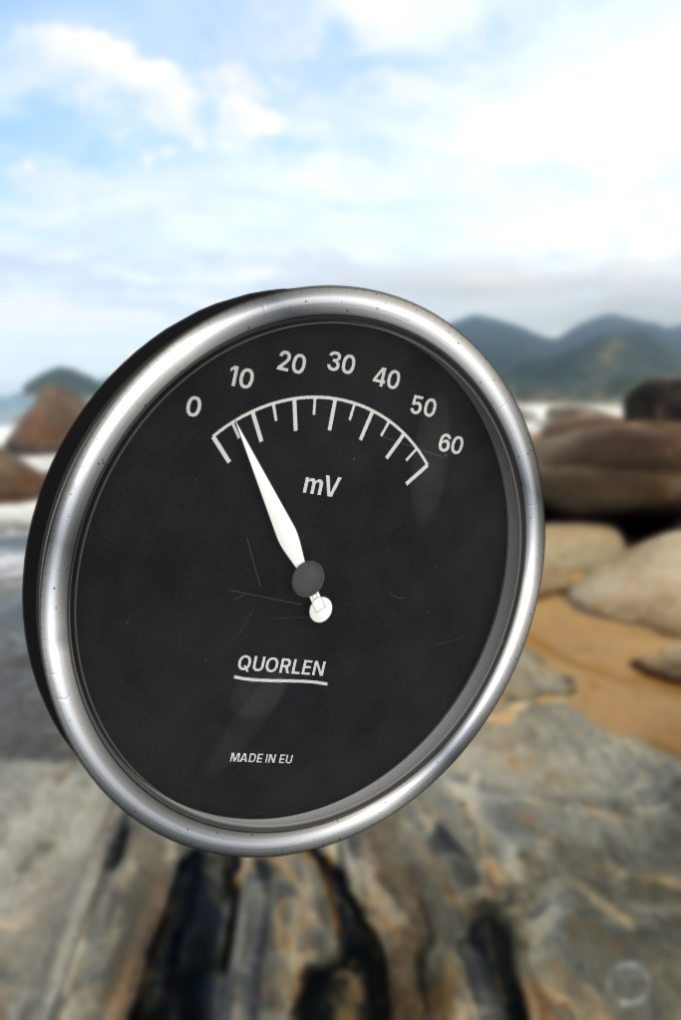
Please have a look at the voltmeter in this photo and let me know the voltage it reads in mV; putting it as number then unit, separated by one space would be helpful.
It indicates 5 mV
